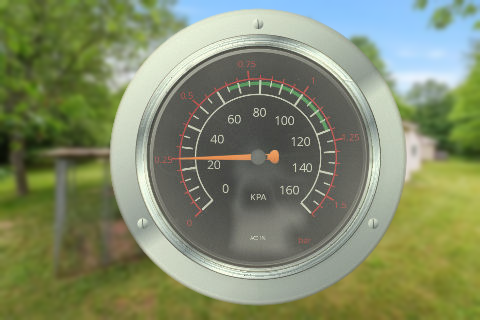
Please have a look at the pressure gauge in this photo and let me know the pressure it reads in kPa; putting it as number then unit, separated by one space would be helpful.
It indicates 25 kPa
